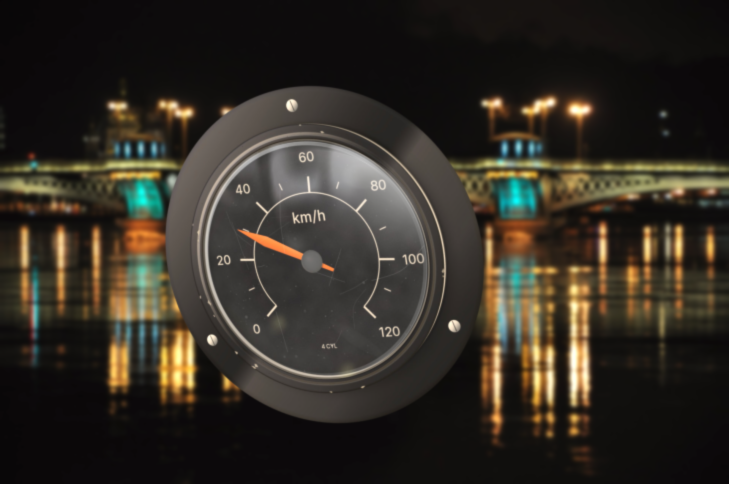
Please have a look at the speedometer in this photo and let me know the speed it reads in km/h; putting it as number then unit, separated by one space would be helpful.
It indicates 30 km/h
